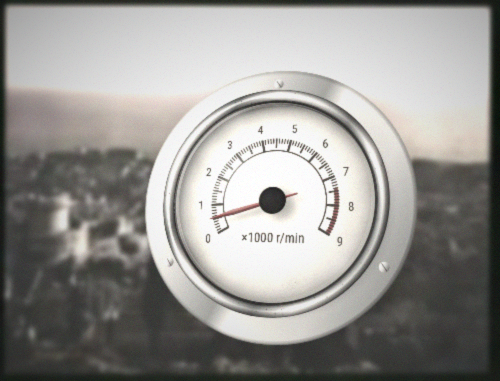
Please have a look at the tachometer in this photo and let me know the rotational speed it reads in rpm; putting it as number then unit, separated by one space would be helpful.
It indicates 500 rpm
